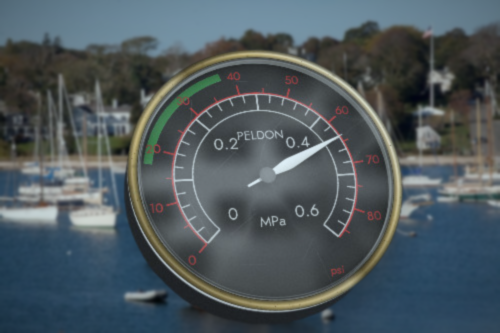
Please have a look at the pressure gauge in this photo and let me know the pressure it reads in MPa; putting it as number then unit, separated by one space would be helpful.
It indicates 0.44 MPa
